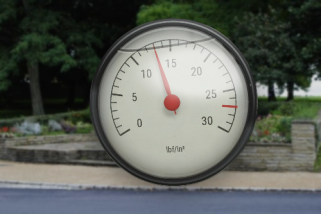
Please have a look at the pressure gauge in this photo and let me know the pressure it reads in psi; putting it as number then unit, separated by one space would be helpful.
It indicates 13 psi
